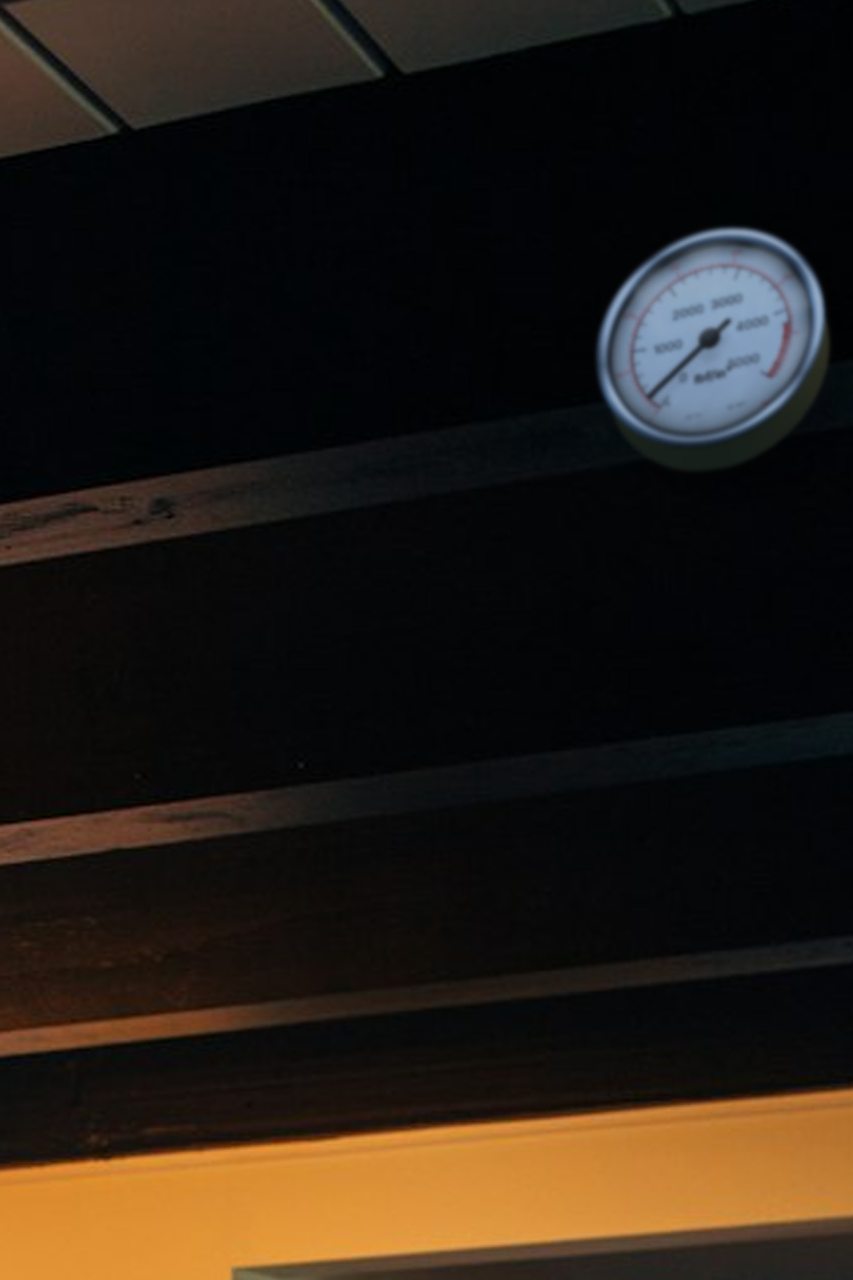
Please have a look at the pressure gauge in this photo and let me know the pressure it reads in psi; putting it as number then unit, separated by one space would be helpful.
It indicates 200 psi
